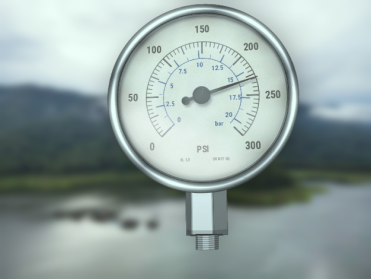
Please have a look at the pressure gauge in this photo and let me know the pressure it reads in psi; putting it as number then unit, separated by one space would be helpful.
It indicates 230 psi
